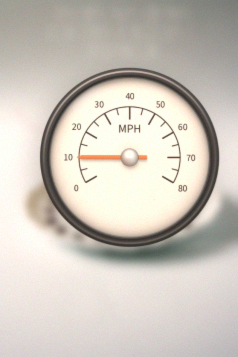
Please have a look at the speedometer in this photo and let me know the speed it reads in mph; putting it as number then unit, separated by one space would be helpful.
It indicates 10 mph
